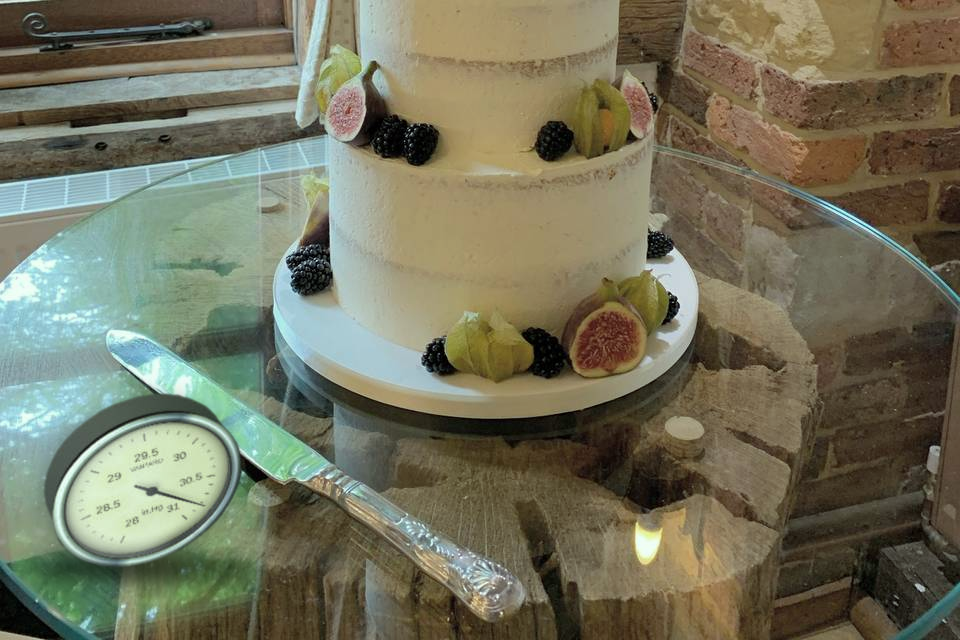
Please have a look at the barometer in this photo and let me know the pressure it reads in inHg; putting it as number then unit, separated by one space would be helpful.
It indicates 30.8 inHg
